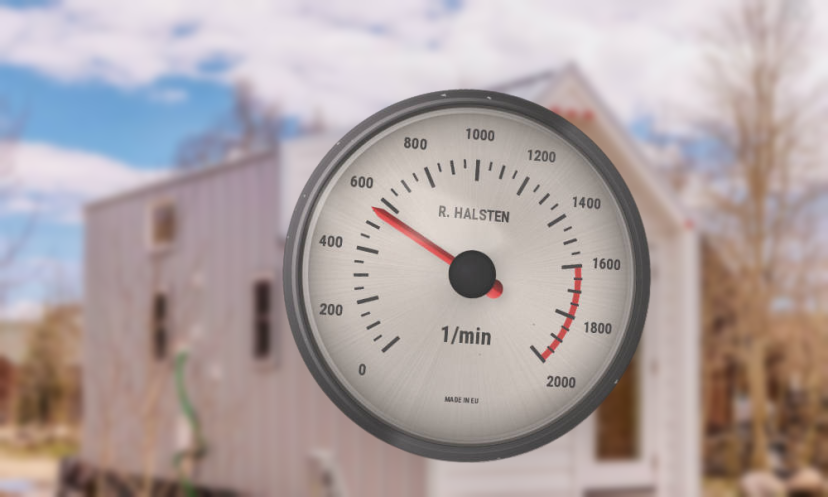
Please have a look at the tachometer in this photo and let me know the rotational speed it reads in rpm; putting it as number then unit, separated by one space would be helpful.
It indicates 550 rpm
